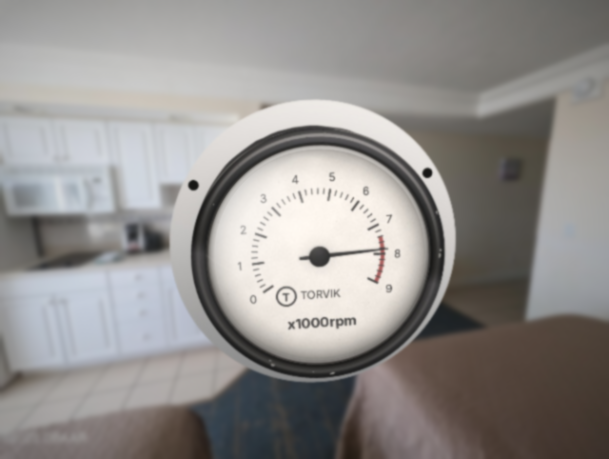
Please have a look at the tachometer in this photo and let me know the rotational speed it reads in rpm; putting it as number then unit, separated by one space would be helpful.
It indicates 7800 rpm
